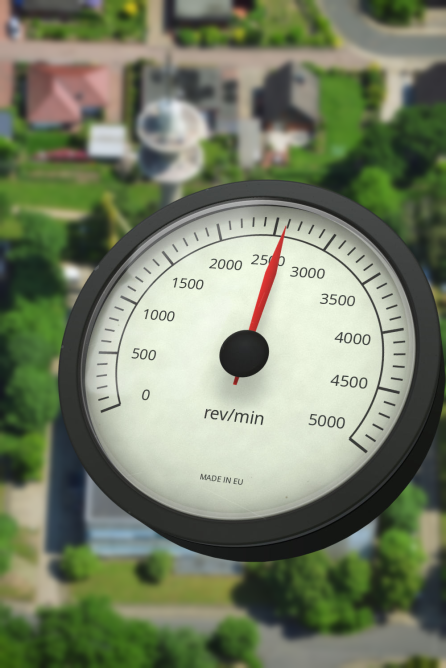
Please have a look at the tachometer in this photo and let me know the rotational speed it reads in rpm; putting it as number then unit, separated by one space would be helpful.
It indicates 2600 rpm
